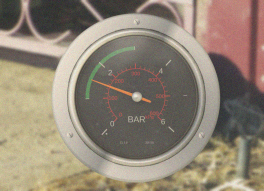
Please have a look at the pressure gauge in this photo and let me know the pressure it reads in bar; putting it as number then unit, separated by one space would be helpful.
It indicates 1.5 bar
